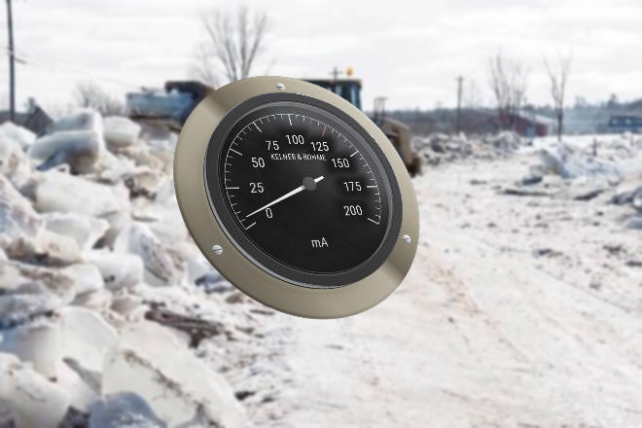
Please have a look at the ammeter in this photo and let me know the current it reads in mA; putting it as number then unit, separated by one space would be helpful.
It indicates 5 mA
